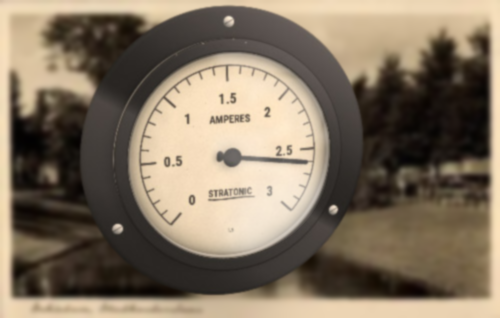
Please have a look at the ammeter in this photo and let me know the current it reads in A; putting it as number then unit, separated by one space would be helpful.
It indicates 2.6 A
